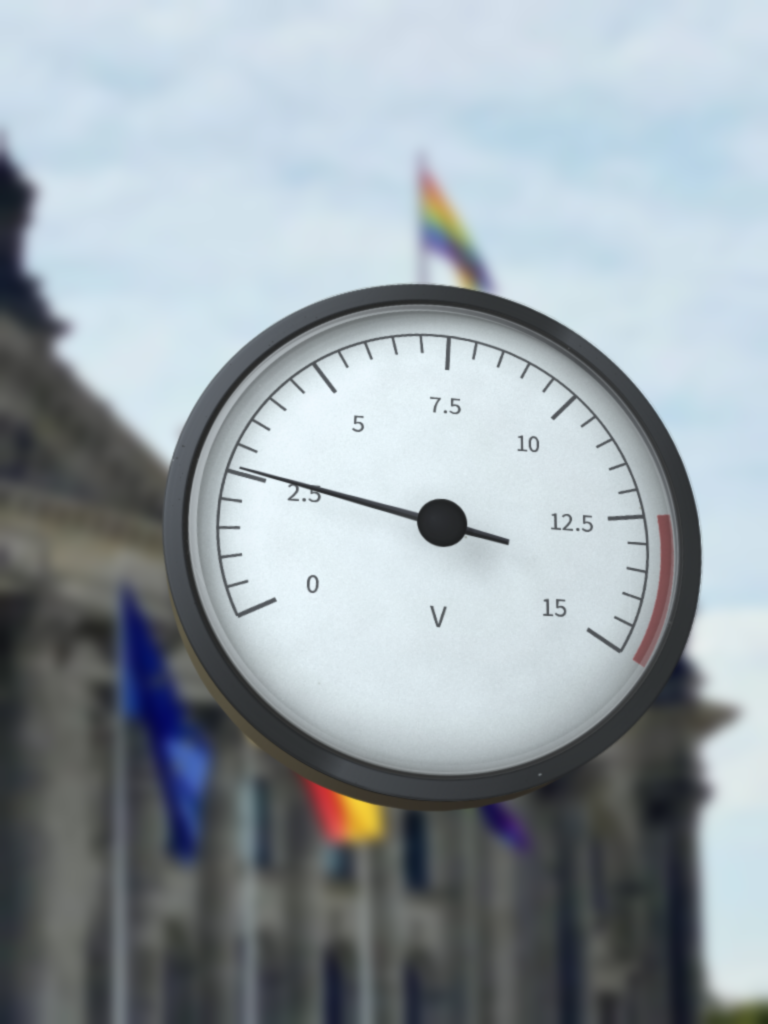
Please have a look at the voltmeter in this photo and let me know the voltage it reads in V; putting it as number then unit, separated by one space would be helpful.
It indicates 2.5 V
